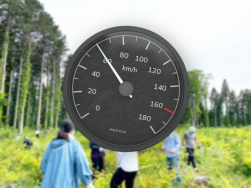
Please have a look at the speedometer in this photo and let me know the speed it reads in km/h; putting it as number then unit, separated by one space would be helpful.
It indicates 60 km/h
